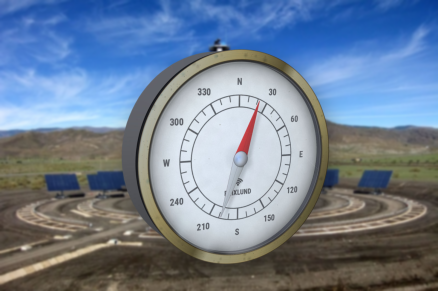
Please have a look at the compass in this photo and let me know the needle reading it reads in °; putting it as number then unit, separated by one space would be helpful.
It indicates 20 °
